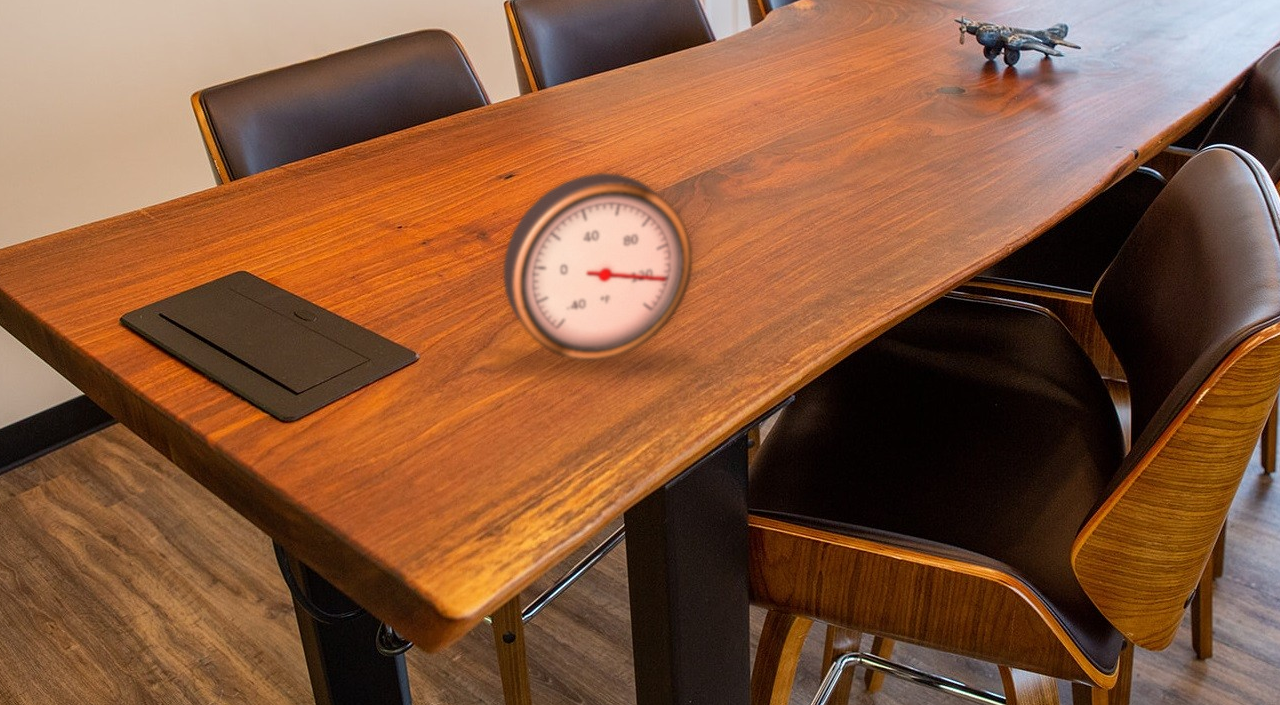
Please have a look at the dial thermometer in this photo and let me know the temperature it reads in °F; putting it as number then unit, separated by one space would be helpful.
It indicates 120 °F
